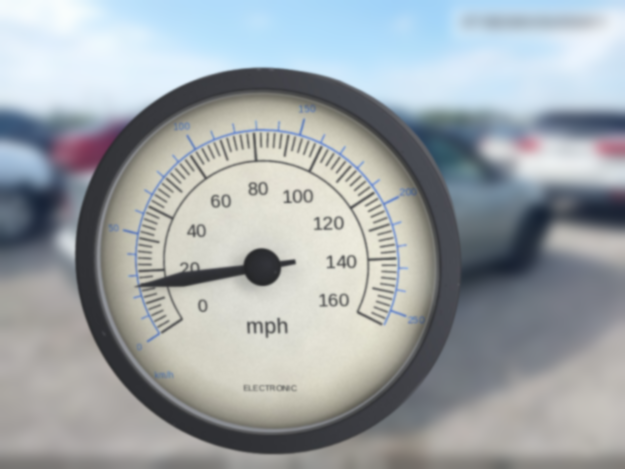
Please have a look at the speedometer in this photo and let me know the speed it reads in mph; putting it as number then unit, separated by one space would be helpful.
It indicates 16 mph
